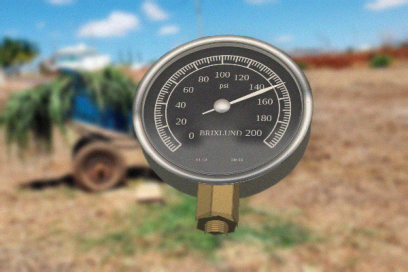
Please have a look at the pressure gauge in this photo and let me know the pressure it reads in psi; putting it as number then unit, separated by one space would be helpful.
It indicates 150 psi
